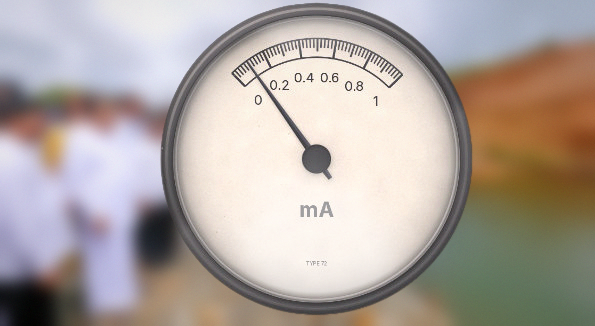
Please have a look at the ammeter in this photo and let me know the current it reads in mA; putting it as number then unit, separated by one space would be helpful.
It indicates 0.1 mA
